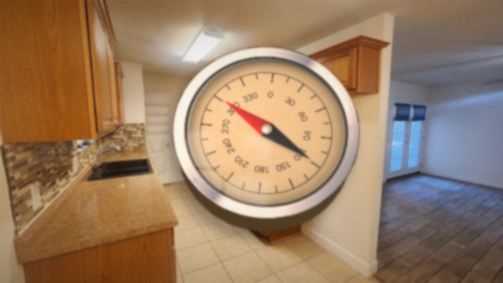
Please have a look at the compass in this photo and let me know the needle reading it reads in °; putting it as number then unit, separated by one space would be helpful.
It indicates 300 °
